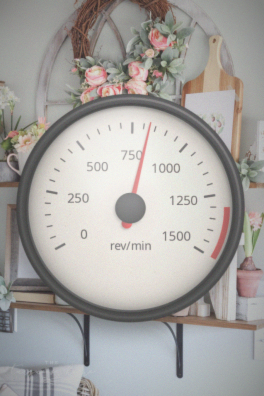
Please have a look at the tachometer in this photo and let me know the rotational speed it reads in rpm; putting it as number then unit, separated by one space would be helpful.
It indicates 825 rpm
